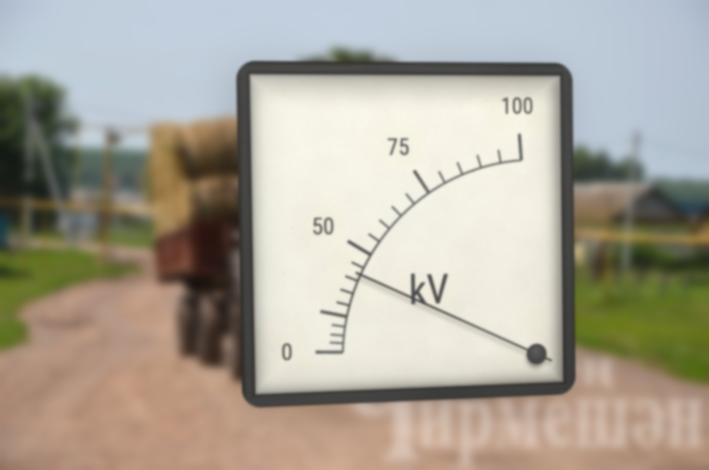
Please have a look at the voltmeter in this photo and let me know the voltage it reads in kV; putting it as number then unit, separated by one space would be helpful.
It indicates 42.5 kV
